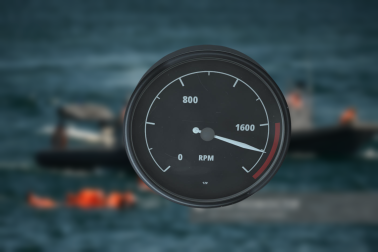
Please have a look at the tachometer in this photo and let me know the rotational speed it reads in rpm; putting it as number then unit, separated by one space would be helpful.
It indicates 1800 rpm
